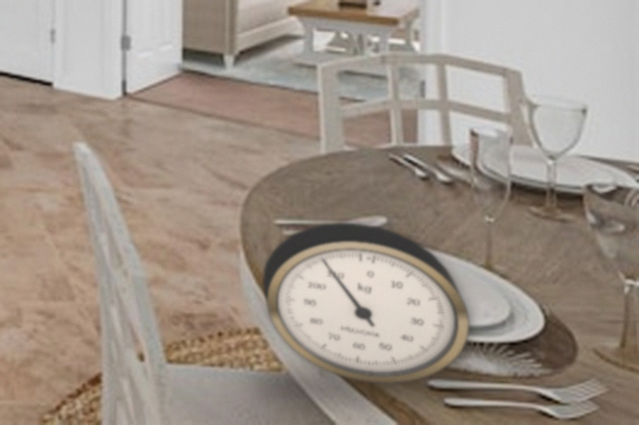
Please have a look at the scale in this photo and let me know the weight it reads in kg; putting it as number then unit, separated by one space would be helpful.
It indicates 110 kg
